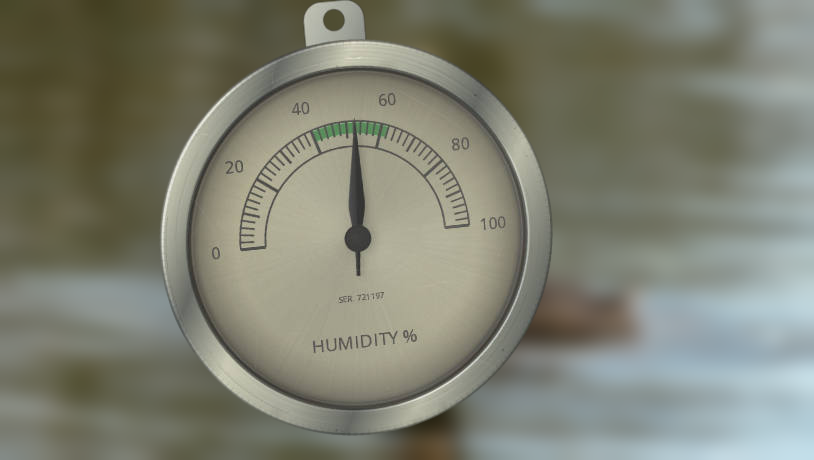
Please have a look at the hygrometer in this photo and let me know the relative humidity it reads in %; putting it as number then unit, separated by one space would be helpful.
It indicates 52 %
